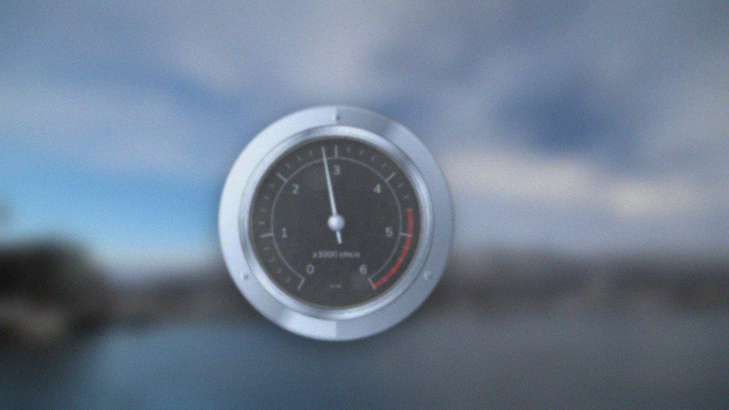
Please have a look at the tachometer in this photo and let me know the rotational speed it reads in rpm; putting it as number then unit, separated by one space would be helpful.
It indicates 2800 rpm
